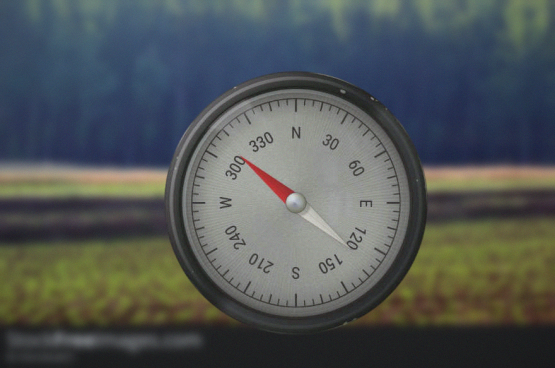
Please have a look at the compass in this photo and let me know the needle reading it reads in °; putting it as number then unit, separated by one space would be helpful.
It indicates 310 °
